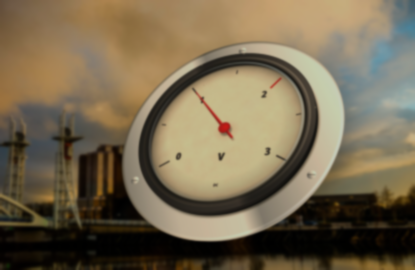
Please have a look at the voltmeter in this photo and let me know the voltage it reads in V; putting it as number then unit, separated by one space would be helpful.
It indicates 1 V
